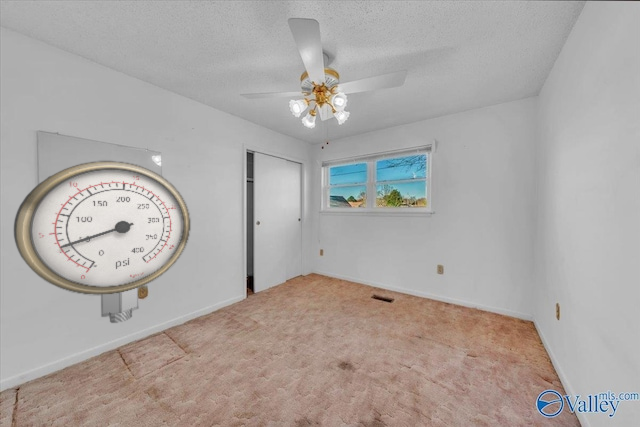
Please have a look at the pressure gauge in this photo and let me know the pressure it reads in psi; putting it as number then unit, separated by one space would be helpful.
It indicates 50 psi
